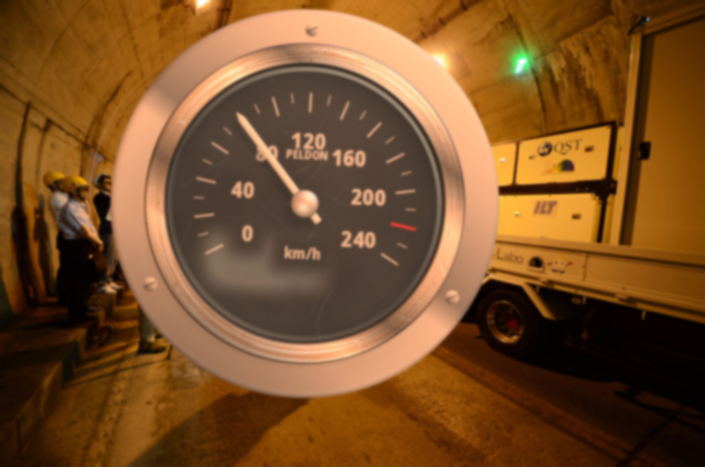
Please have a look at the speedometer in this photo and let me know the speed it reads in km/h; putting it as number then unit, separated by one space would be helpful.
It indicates 80 km/h
